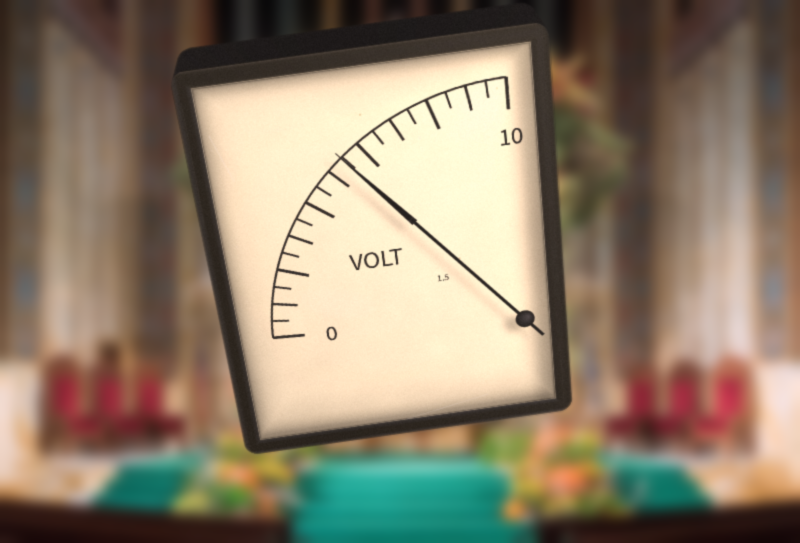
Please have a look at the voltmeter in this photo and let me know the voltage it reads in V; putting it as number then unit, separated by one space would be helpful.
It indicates 5.5 V
